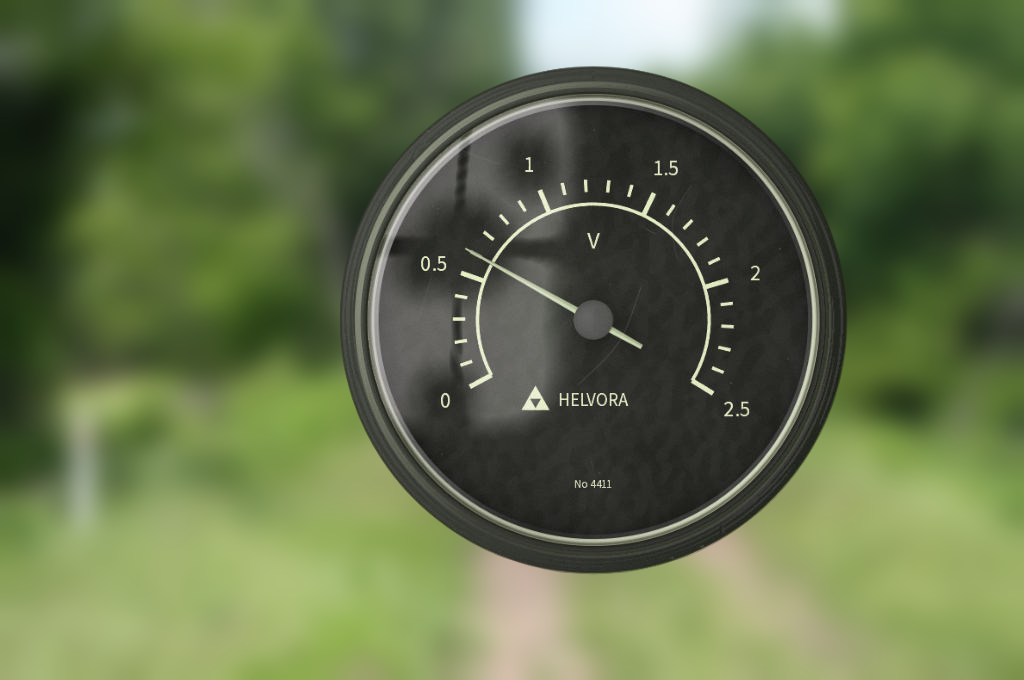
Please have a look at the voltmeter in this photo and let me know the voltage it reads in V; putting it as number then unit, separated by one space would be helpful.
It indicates 0.6 V
